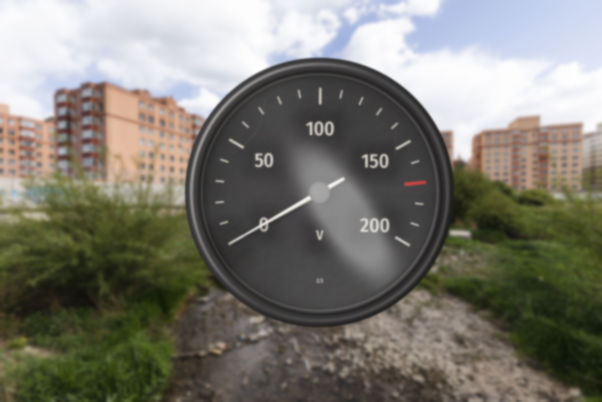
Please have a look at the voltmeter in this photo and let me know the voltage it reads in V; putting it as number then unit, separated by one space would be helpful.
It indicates 0 V
